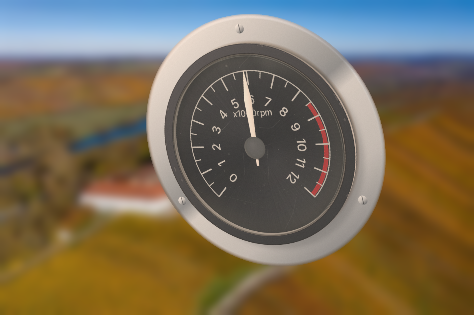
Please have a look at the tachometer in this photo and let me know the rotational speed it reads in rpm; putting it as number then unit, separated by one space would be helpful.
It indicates 6000 rpm
